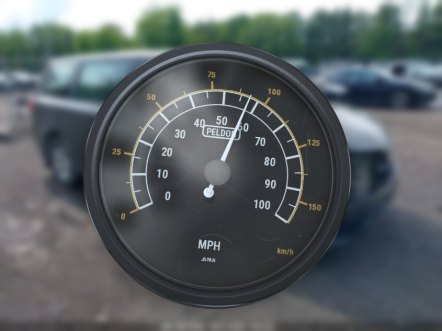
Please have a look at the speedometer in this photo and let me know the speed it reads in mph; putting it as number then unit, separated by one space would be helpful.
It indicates 57.5 mph
